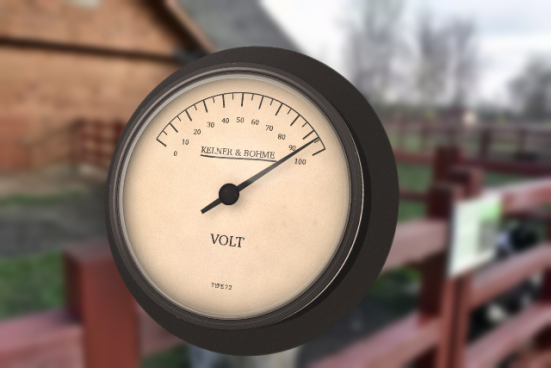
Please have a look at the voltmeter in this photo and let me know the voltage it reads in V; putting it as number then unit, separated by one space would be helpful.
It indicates 95 V
